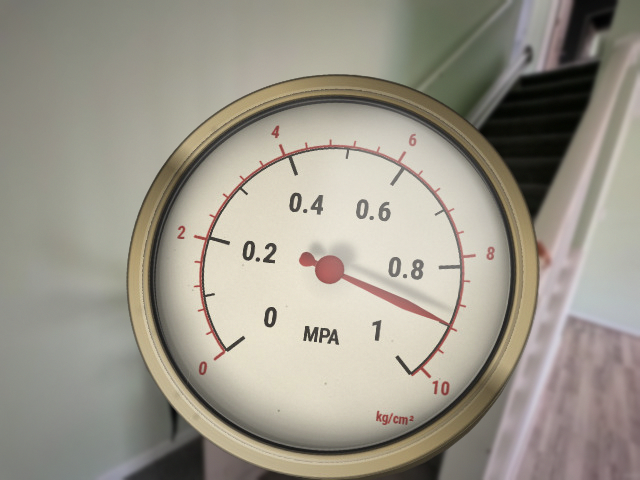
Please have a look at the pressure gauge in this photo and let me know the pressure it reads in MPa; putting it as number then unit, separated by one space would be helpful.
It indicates 0.9 MPa
